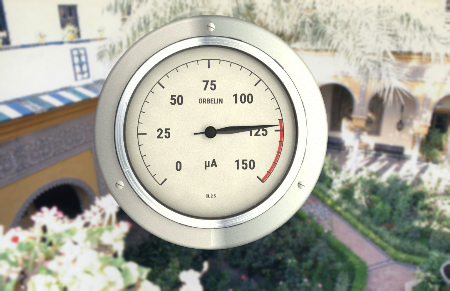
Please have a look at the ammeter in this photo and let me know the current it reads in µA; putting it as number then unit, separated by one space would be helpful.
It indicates 122.5 µA
